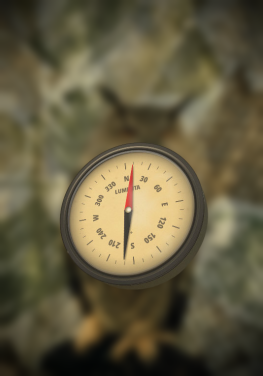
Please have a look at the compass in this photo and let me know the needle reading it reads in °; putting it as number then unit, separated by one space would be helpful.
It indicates 10 °
